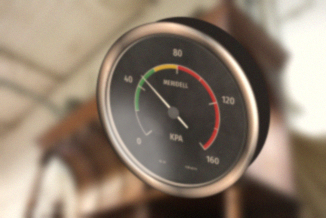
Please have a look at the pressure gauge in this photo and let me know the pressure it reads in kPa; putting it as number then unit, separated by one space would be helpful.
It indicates 50 kPa
